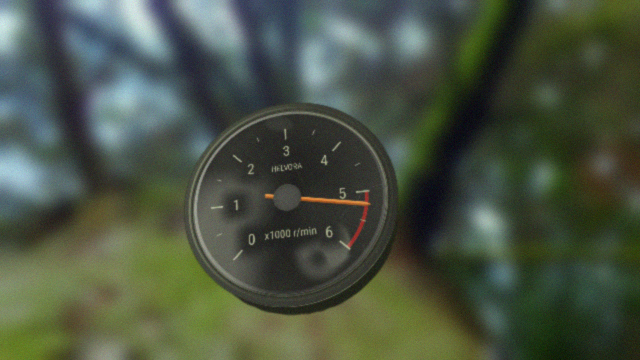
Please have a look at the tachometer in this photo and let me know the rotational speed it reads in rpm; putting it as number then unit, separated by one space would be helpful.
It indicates 5250 rpm
